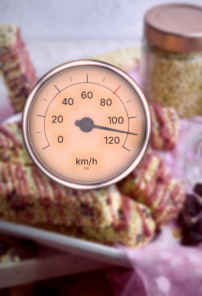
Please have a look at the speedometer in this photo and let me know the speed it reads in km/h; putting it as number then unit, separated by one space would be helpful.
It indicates 110 km/h
